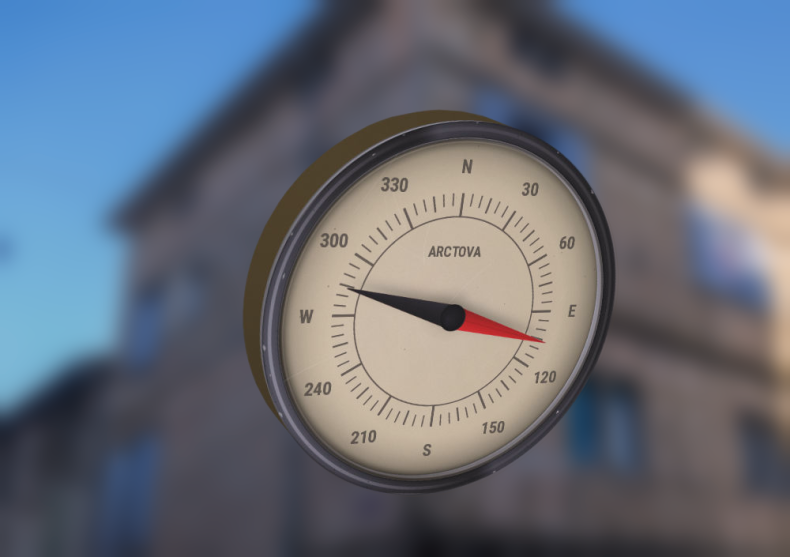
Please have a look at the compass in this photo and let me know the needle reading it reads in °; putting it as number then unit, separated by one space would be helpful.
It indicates 105 °
